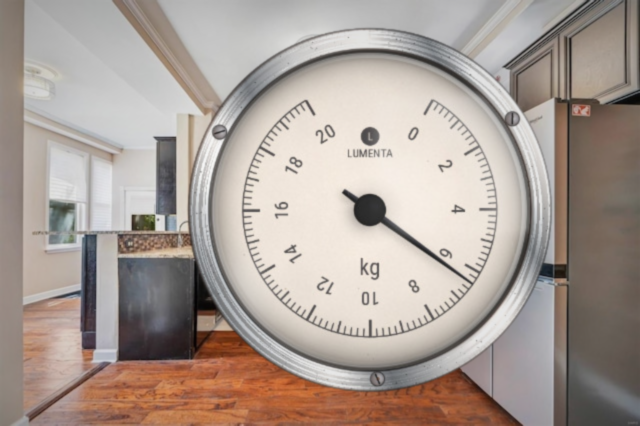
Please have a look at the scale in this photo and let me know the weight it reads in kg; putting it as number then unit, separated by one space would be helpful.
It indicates 6.4 kg
